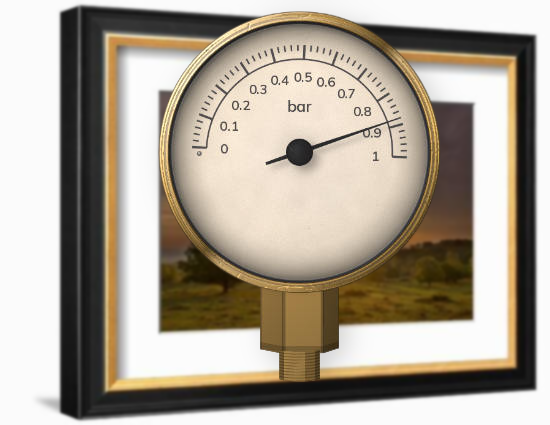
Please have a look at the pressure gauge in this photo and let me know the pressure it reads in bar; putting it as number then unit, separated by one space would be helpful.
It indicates 0.88 bar
